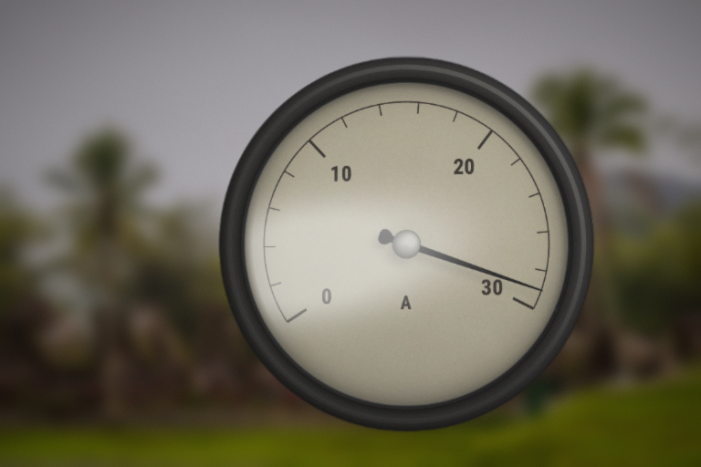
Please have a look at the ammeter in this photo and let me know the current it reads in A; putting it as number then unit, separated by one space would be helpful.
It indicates 29 A
